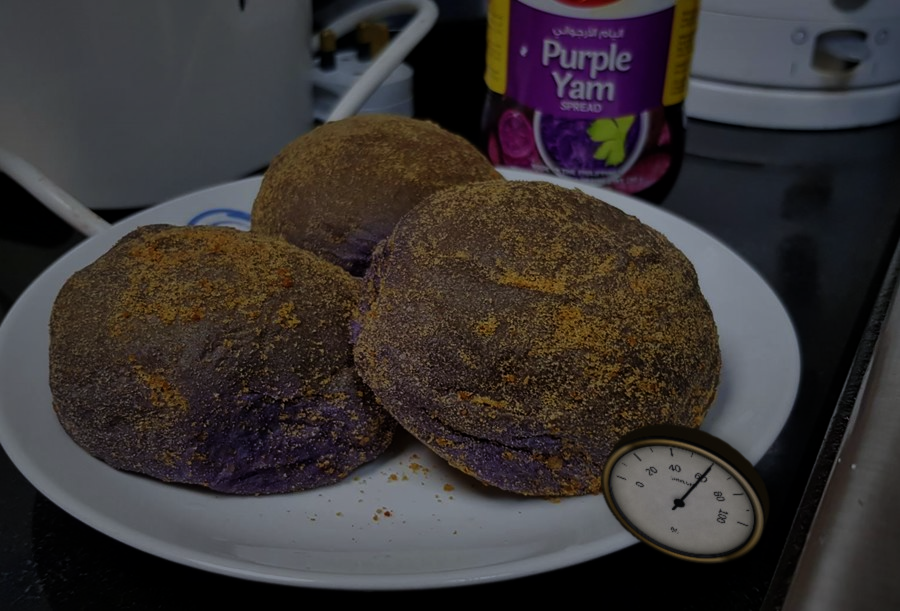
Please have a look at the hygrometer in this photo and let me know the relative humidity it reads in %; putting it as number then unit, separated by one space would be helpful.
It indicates 60 %
